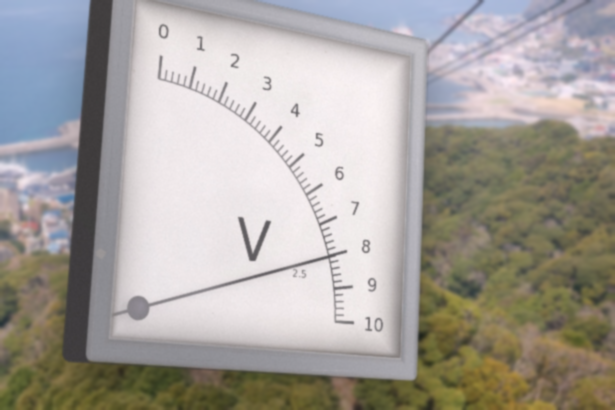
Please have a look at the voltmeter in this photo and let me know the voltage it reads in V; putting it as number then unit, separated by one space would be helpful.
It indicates 8 V
